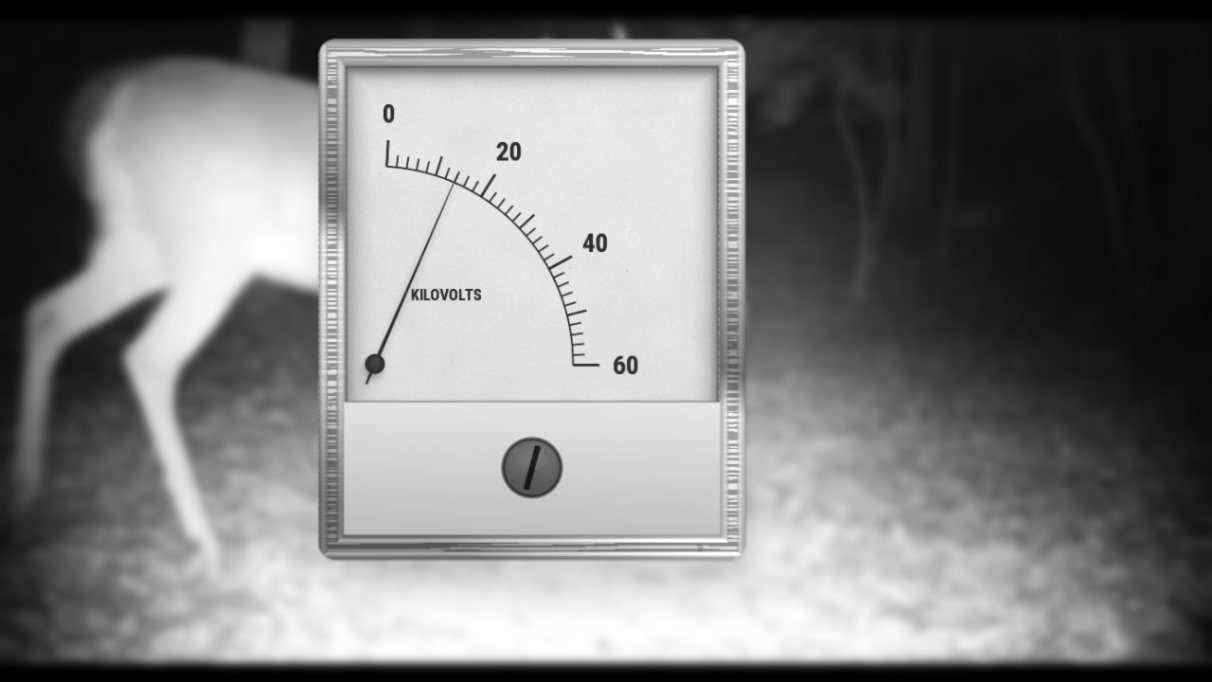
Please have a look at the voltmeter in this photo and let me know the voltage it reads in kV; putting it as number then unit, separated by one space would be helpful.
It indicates 14 kV
